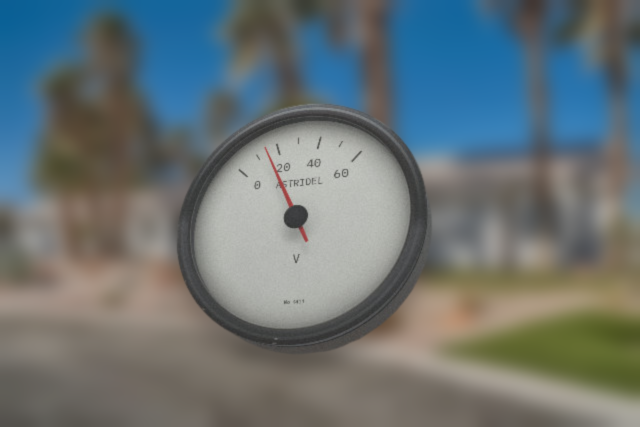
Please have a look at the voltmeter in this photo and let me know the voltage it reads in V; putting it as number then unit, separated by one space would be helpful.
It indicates 15 V
